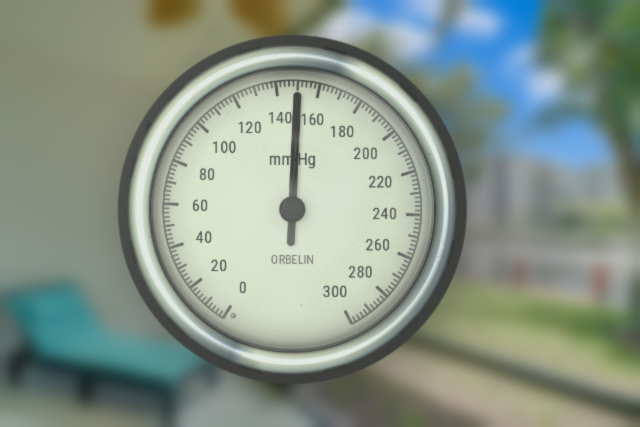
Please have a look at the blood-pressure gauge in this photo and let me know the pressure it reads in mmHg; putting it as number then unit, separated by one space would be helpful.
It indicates 150 mmHg
